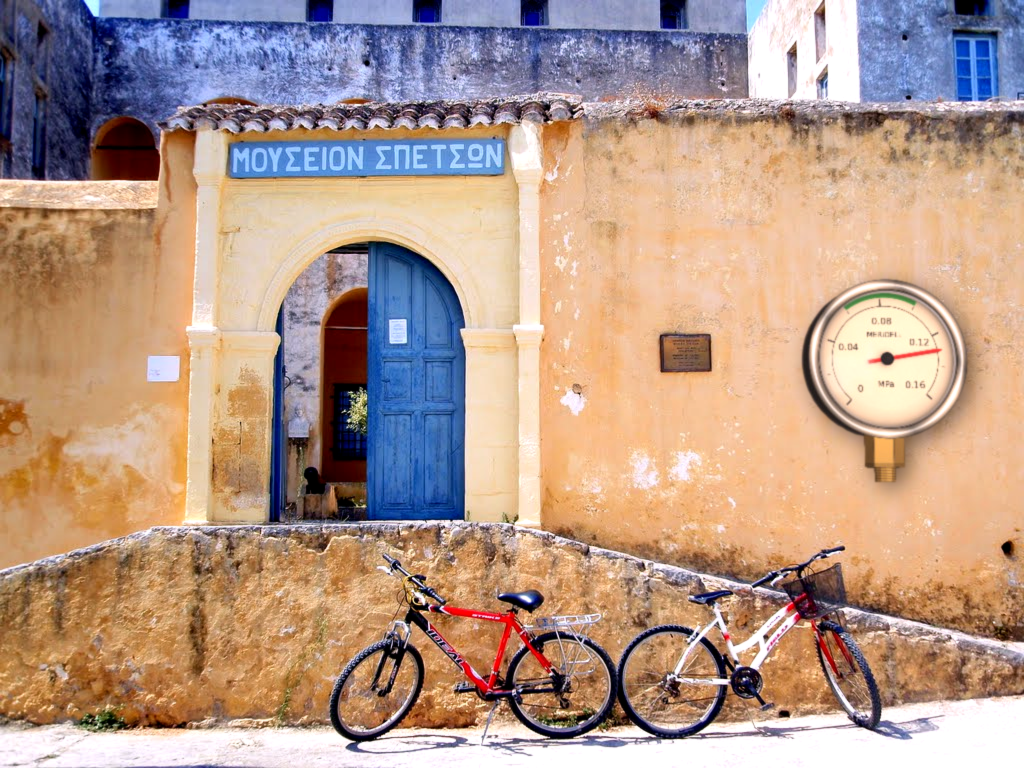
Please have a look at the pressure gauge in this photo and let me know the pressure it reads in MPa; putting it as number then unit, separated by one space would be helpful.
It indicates 0.13 MPa
